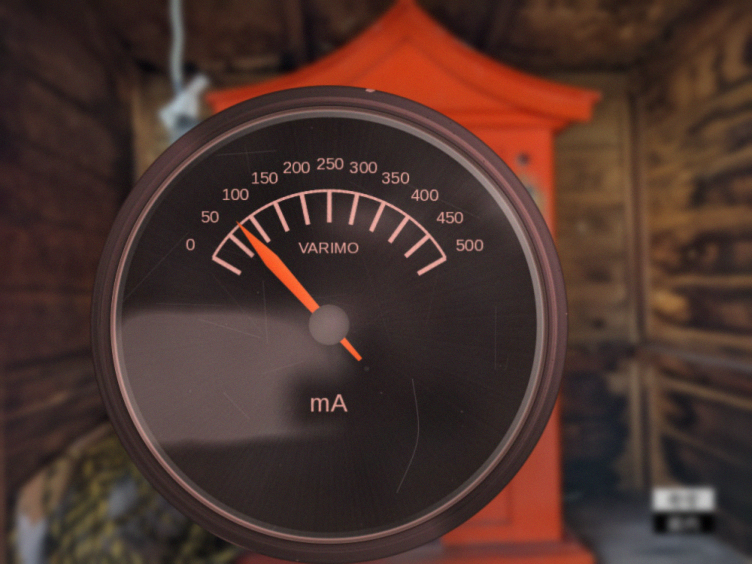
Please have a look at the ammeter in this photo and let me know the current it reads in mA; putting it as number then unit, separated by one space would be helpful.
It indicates 75 mA
